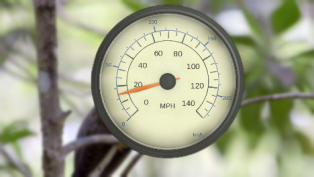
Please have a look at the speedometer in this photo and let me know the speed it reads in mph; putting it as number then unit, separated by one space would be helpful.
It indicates 15 mph
